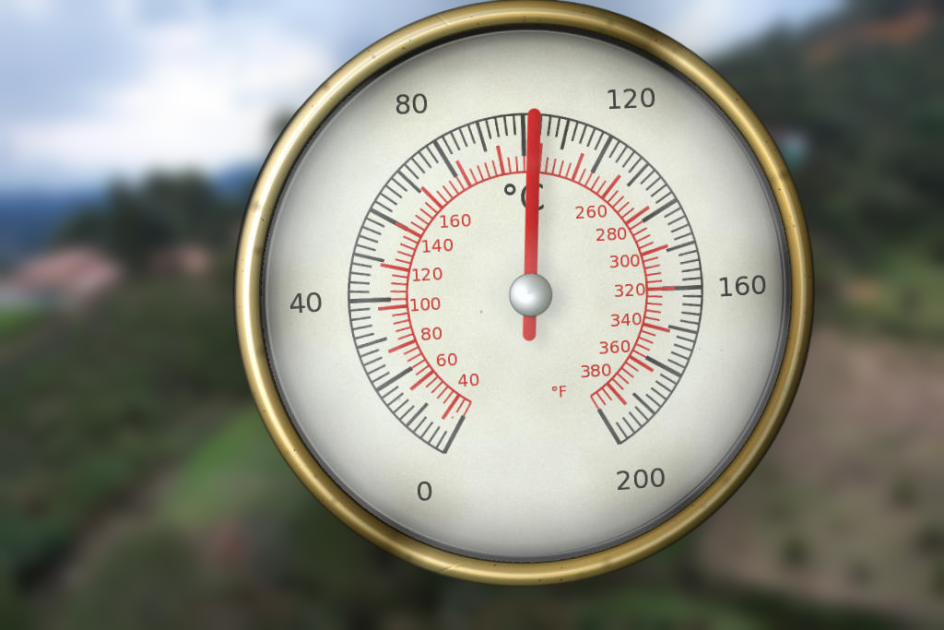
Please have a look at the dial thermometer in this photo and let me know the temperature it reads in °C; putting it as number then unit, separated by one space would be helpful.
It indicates 102 °C
